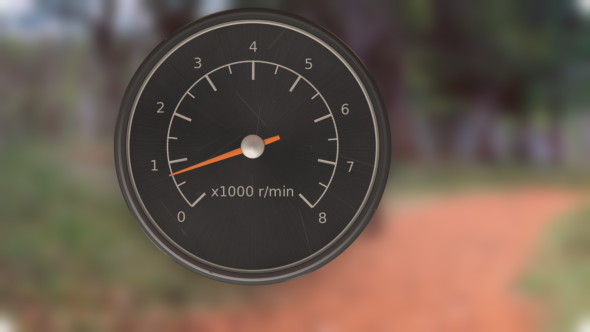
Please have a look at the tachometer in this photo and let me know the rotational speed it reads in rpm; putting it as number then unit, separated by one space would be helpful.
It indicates 750 rpm
